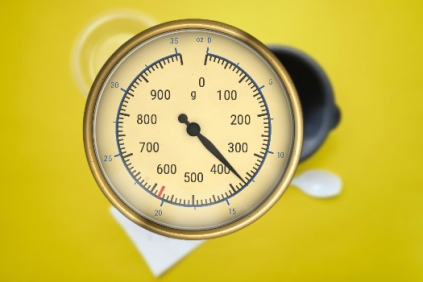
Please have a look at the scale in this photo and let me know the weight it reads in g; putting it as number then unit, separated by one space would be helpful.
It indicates 370 g
